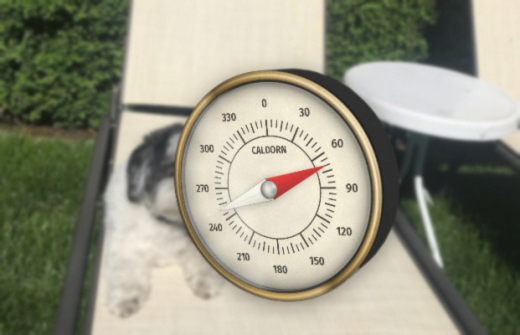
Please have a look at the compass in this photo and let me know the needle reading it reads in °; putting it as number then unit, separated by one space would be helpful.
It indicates 70 °
